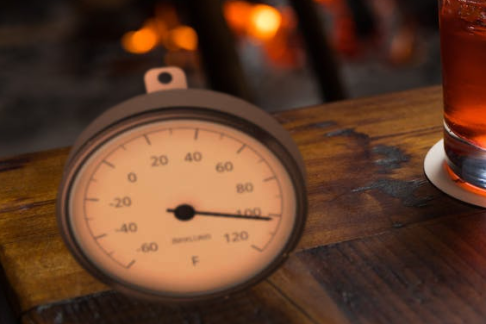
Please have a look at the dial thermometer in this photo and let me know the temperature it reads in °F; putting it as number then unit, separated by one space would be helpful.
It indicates 100 °F
